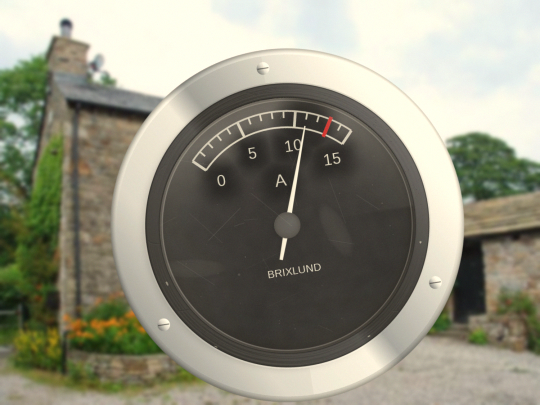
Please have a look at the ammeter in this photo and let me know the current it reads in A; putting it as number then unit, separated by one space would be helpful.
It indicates 11 A
